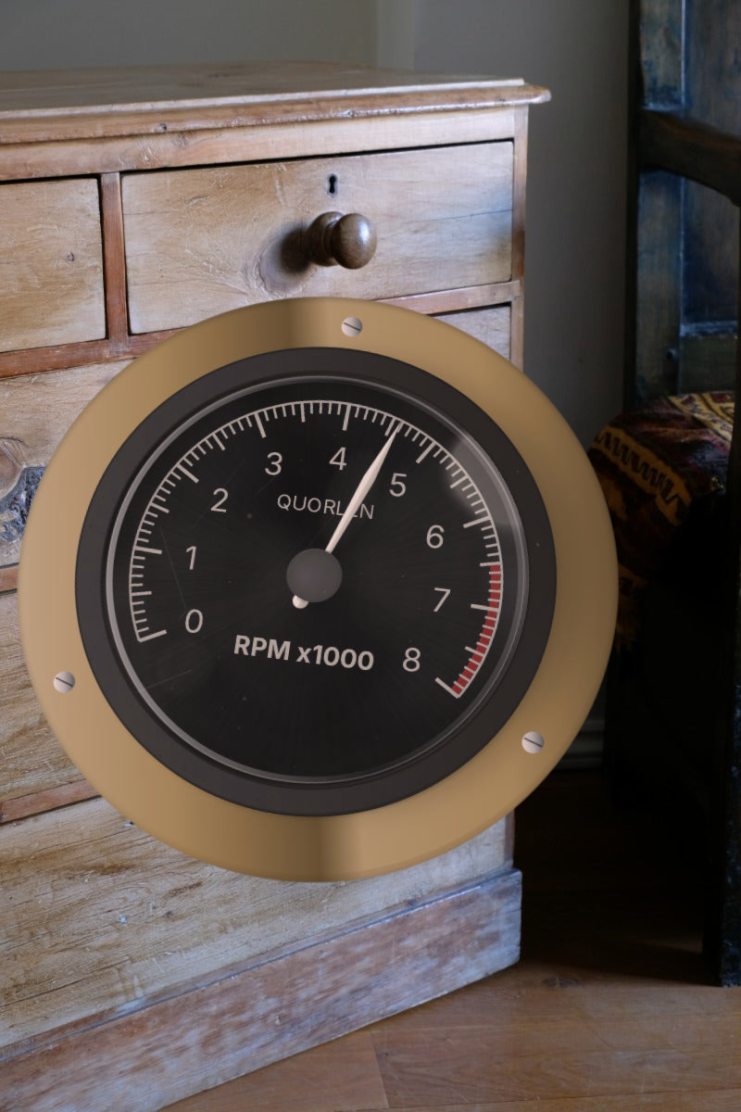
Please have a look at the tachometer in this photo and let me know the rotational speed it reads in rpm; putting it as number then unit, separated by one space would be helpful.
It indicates 4600 rpm
